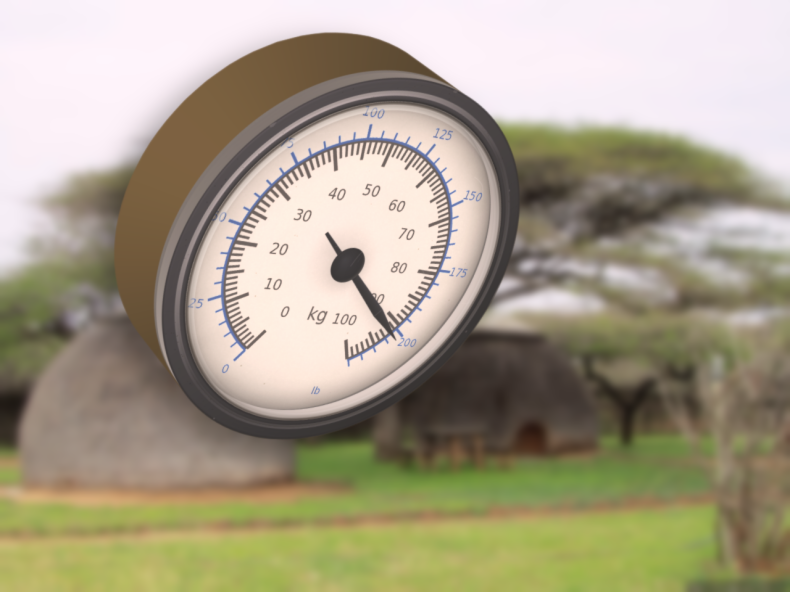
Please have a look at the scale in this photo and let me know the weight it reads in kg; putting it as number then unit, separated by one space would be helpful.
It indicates 92 kg
